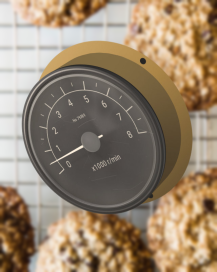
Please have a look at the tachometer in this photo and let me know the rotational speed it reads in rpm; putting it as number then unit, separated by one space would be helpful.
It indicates 500 rpm
